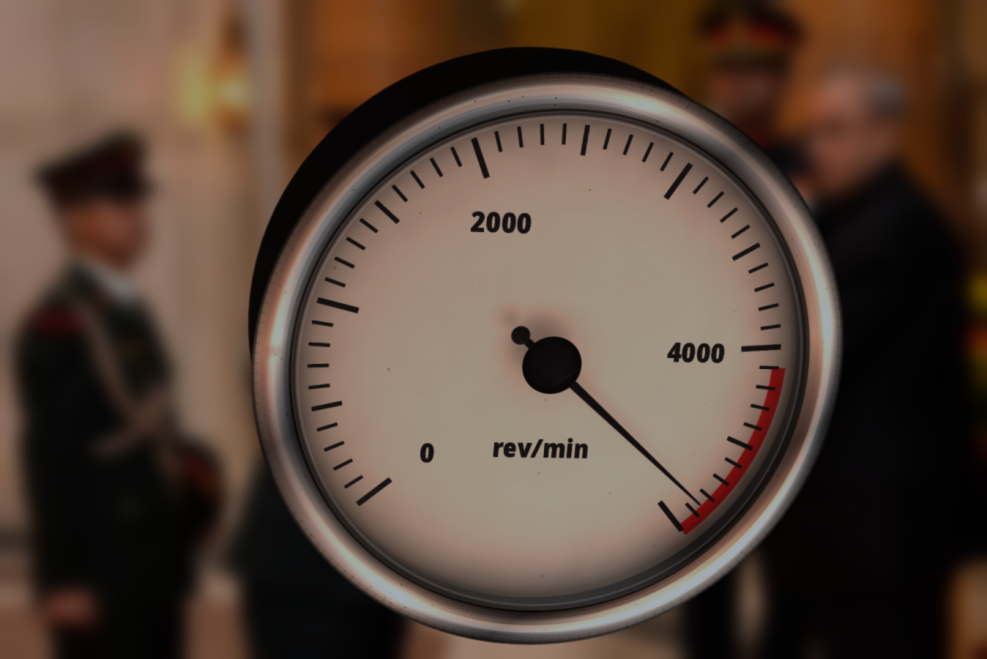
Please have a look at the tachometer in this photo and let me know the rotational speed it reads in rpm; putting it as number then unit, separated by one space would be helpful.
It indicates 4850 rpm
